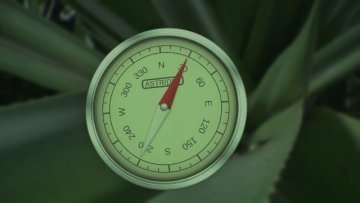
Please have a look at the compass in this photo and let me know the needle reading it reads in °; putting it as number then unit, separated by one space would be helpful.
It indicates 30 °
